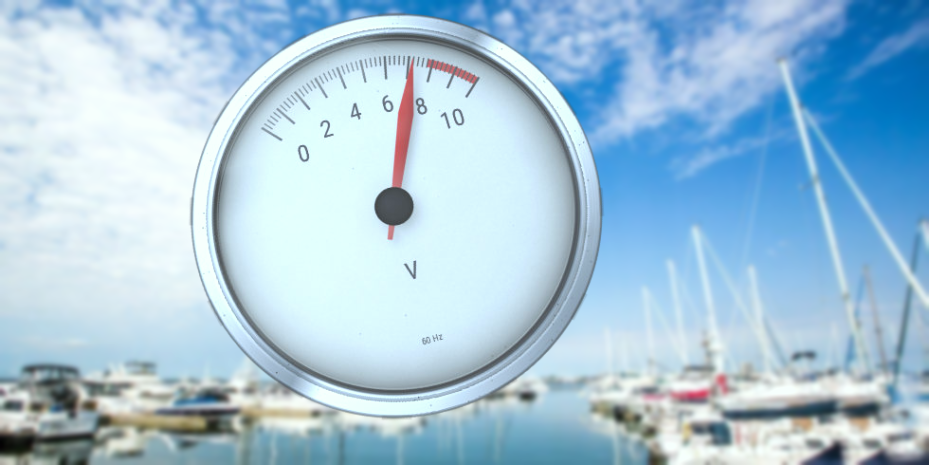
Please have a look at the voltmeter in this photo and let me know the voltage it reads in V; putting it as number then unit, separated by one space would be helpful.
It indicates 7.2 V
